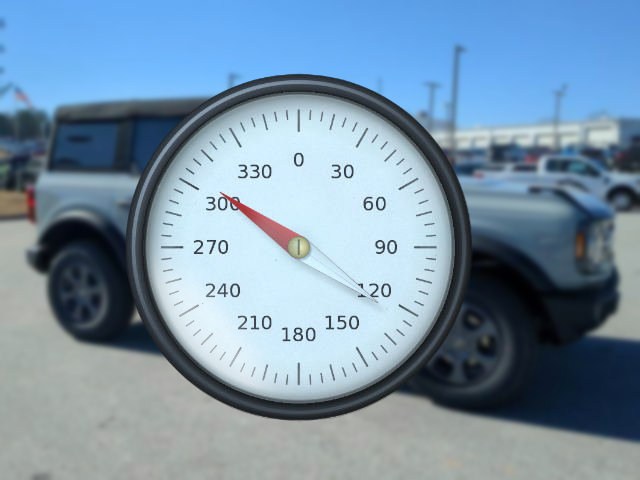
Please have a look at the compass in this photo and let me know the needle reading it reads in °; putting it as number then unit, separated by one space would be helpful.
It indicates 305 °
